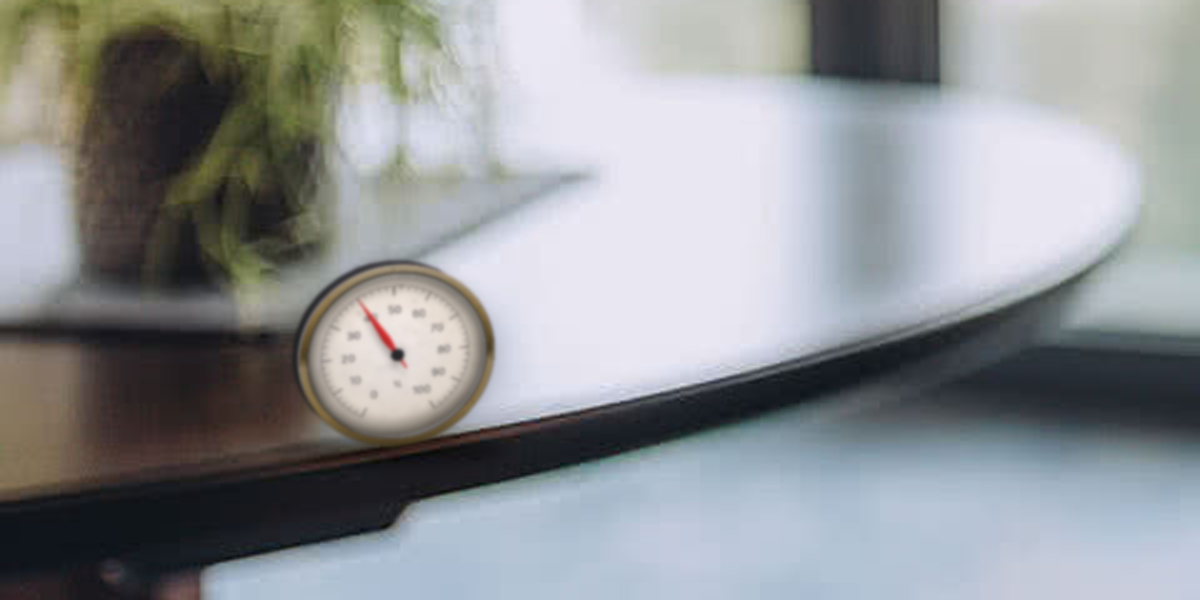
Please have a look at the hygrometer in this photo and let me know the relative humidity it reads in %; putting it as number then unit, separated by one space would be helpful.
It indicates 40 %
